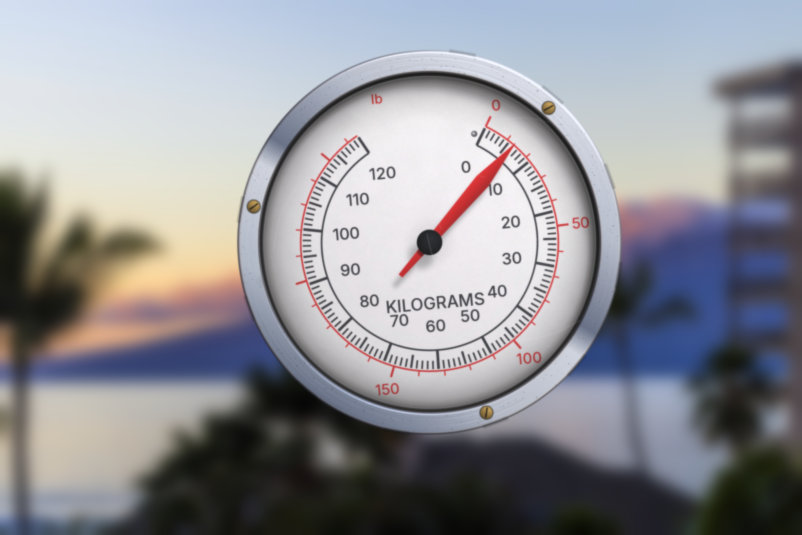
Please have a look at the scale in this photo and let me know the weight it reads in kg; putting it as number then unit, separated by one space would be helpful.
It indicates 6 kg
